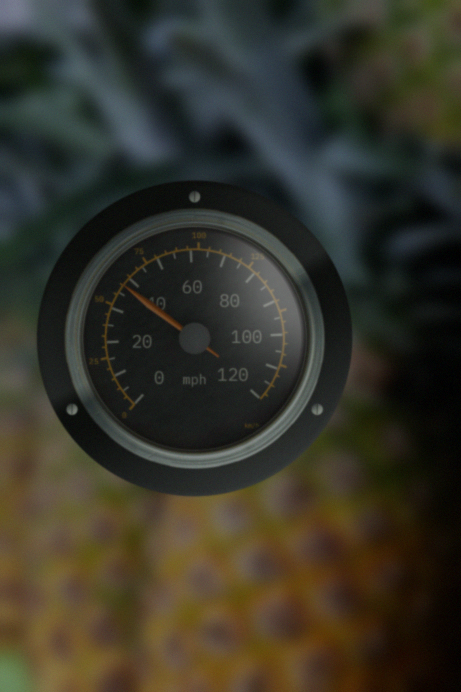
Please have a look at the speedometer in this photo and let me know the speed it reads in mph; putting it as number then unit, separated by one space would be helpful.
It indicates 37.5 mph
